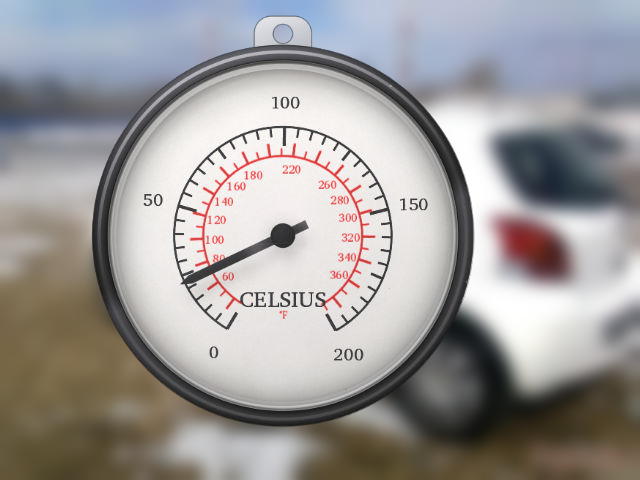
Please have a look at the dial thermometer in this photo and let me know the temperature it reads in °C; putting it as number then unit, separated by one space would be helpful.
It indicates 22.5 °C
